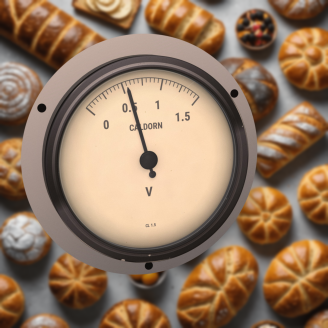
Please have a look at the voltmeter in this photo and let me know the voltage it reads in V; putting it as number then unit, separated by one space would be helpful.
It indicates 0.55 V
